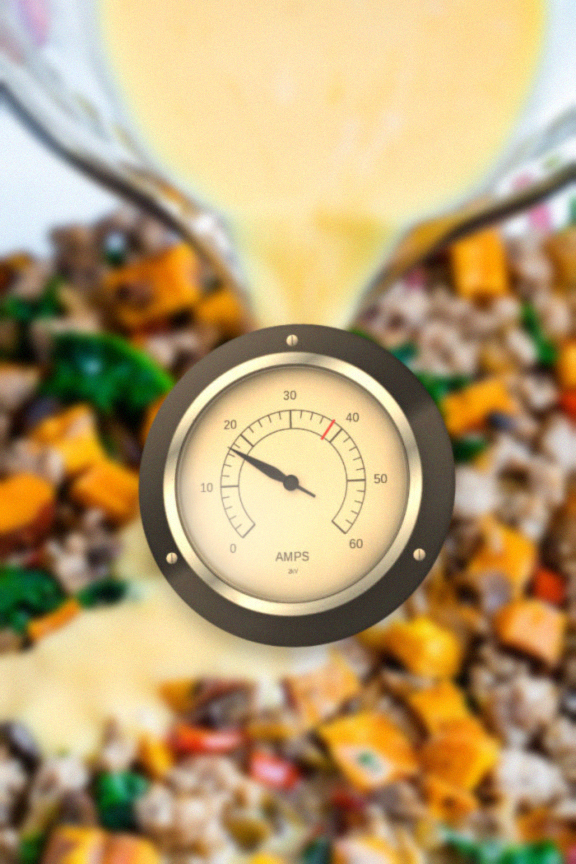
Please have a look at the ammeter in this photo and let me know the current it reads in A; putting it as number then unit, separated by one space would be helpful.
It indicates 17 A
